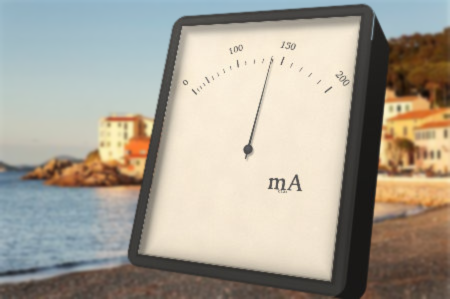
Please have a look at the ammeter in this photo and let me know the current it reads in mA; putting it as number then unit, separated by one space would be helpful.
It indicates 140 mA
